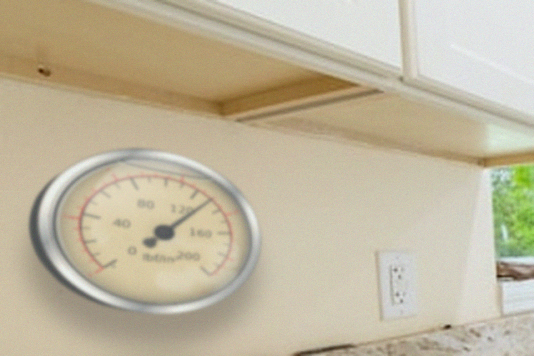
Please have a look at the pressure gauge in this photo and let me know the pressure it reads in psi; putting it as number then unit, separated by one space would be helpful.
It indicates 130 psi
